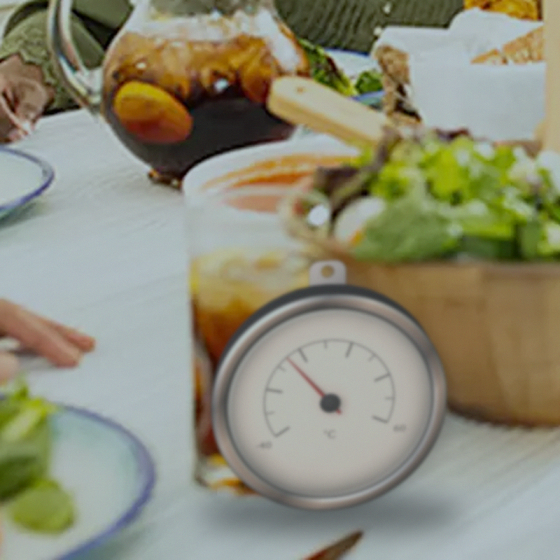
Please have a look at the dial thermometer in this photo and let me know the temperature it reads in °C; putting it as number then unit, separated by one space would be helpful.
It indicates -5 °C
